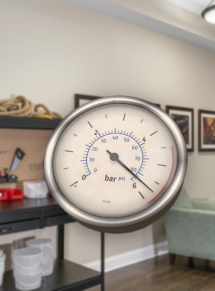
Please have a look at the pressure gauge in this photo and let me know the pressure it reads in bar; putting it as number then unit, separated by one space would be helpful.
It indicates 5.75 bar
